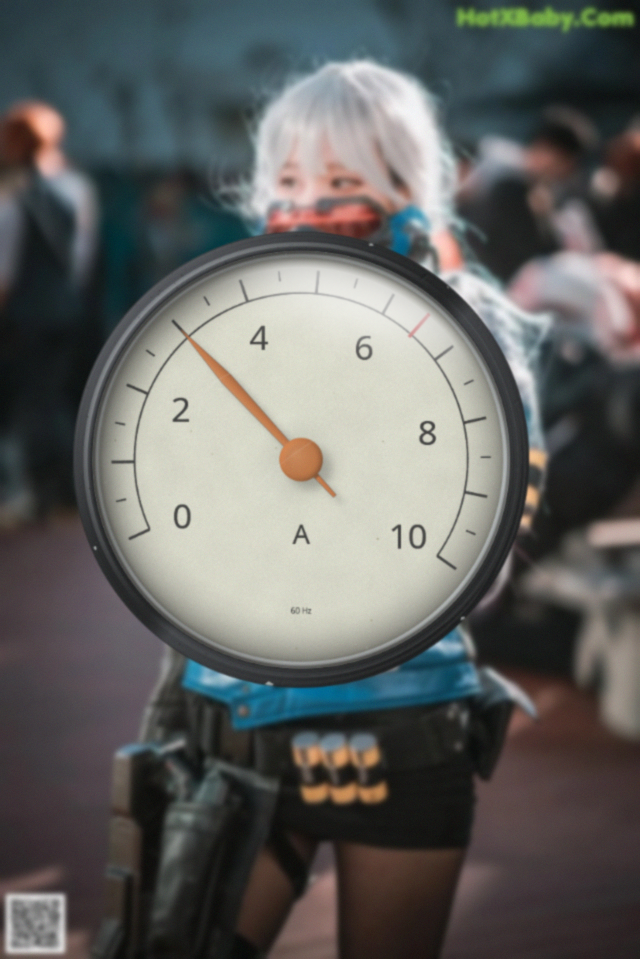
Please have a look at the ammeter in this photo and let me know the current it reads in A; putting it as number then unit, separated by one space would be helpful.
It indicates 3 A
